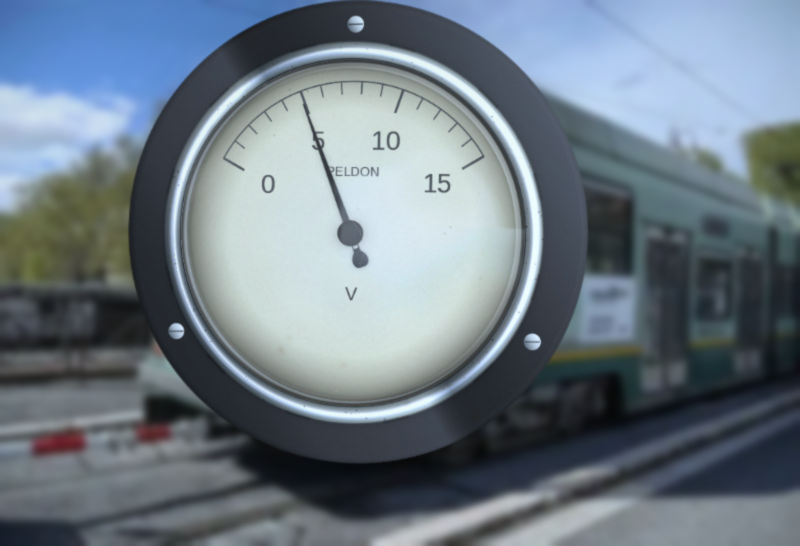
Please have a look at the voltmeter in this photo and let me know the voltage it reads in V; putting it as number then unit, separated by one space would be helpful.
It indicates 5 V
